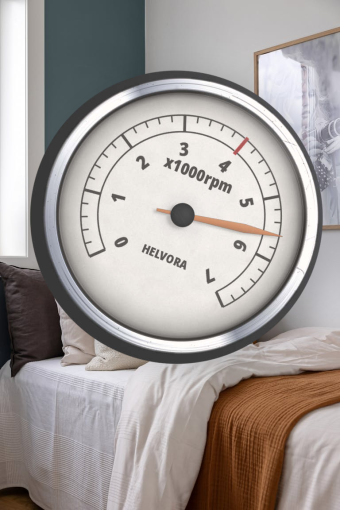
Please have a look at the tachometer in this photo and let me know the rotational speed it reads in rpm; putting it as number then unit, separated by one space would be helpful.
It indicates 5600 rpm
